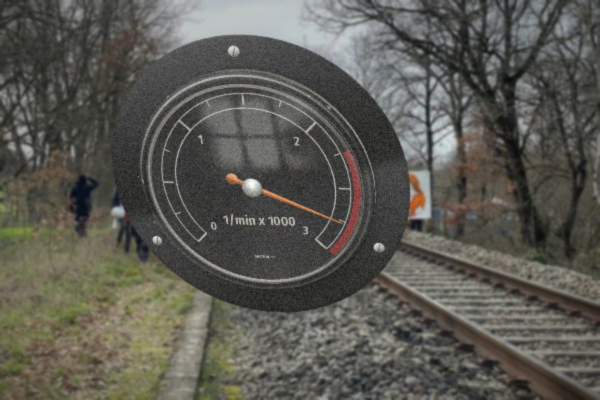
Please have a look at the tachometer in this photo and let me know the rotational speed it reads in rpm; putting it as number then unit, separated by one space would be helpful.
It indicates 2750 rpm
